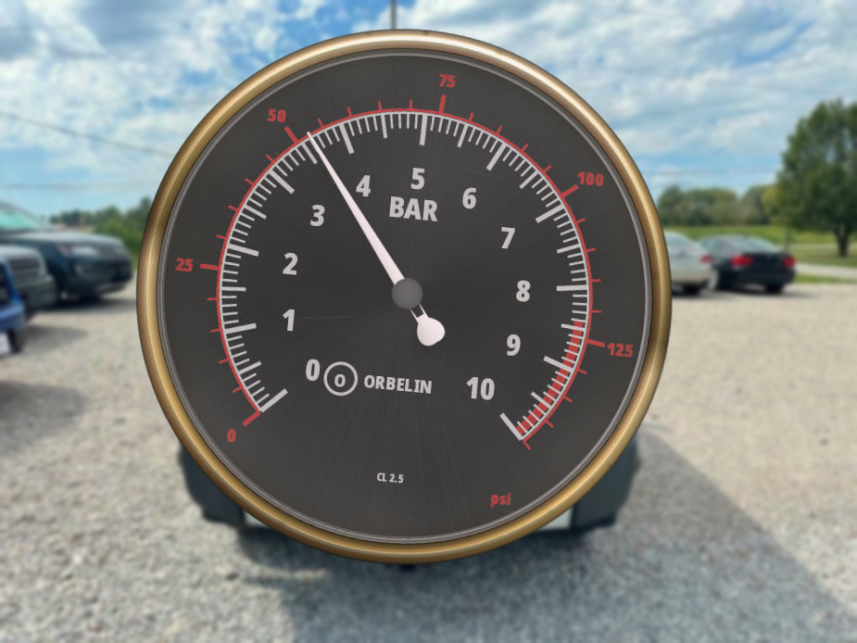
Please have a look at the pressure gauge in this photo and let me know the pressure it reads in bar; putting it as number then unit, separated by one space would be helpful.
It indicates 3.6 bar
